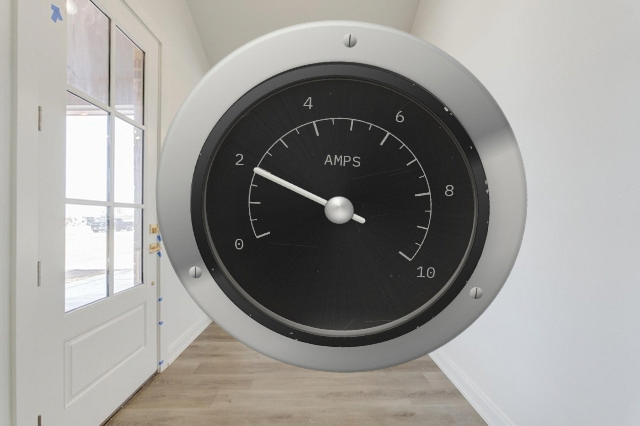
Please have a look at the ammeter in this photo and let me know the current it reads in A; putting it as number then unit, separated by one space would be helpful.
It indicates 2 A
